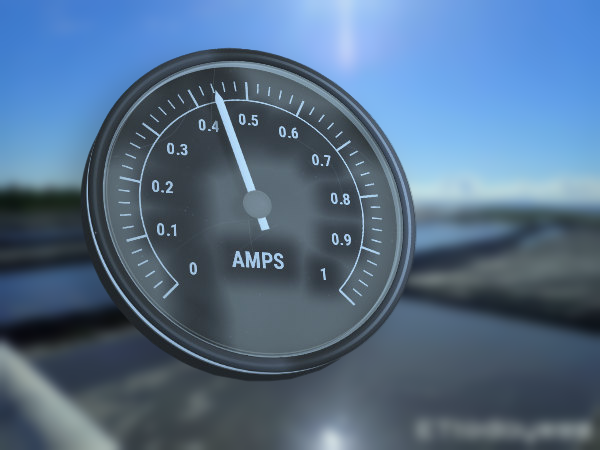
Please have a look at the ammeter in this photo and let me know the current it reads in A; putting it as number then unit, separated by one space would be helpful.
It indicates 0.44 A
